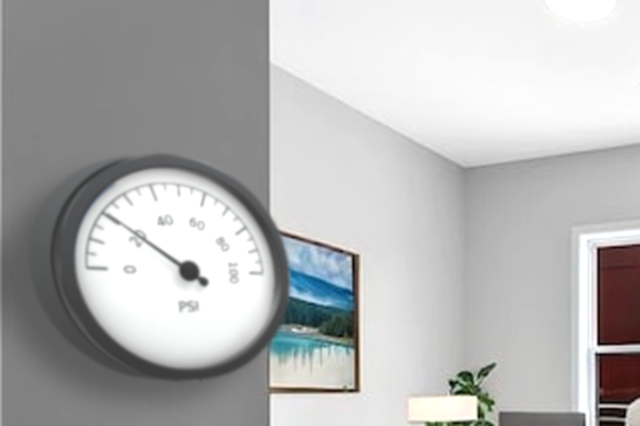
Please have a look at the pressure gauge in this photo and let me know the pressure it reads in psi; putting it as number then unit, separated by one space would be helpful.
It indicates 20 psi
